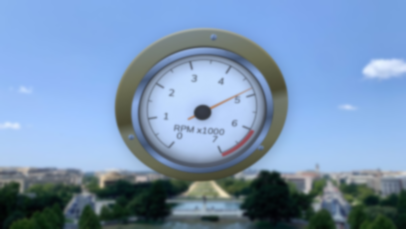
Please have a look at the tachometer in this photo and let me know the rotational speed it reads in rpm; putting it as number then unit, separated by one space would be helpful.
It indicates 4750 rpm
